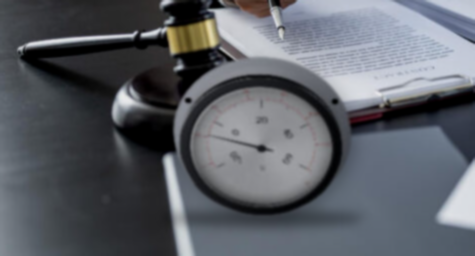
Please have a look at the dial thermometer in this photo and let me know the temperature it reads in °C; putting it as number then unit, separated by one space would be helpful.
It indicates -5 °C
